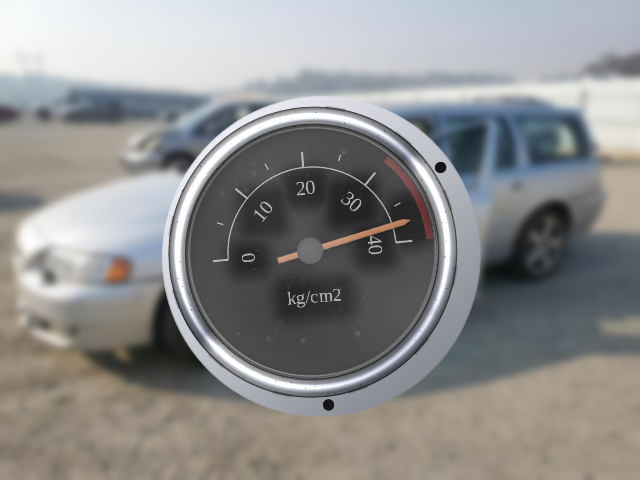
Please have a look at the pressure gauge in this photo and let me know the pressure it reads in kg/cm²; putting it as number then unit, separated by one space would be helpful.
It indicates 37.5 kg/cm²
